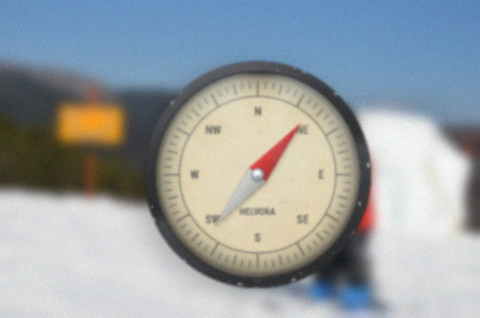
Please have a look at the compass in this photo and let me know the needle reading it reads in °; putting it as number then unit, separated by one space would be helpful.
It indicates 40 °
